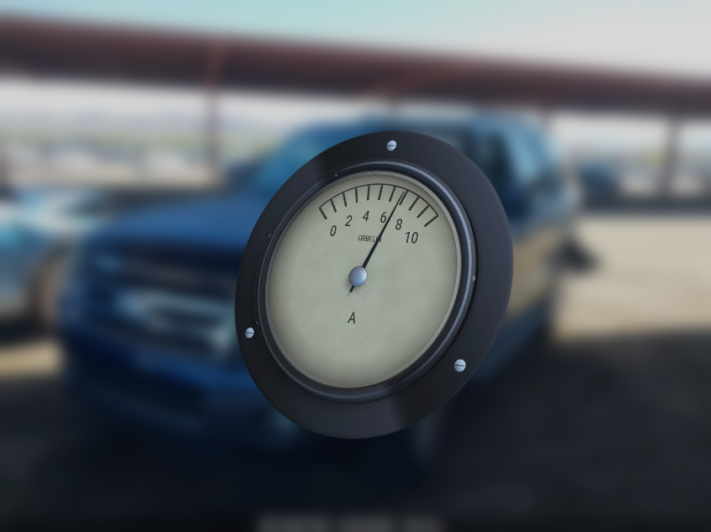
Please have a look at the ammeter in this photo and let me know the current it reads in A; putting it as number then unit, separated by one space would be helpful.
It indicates 7 A
